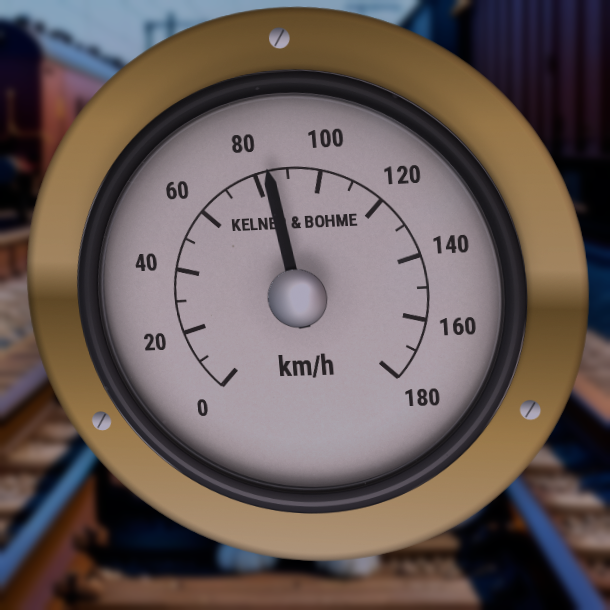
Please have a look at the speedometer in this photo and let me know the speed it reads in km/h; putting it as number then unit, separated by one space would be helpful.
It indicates 85 km/h
